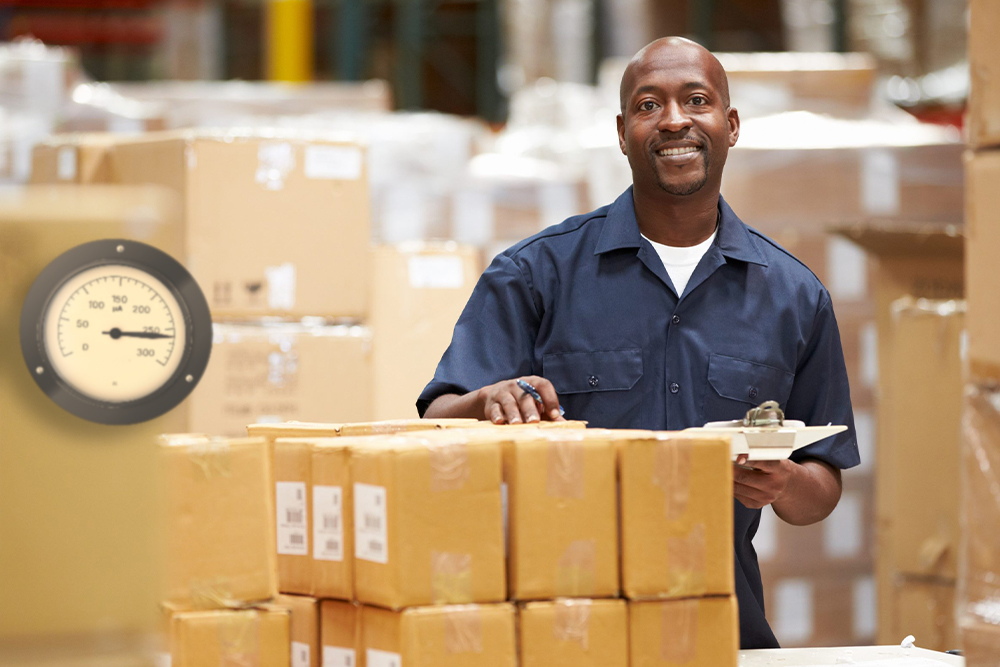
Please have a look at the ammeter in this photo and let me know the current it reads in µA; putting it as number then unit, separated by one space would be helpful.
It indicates 260 µA
